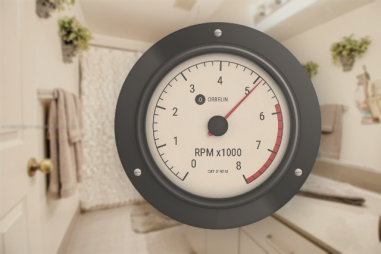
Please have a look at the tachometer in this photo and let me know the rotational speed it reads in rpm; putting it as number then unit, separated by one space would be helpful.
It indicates 5100 rpm
